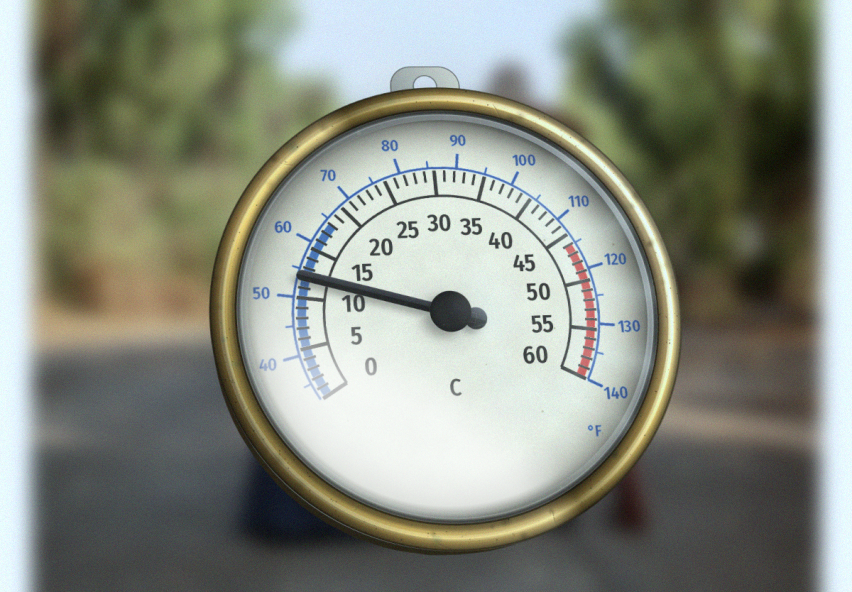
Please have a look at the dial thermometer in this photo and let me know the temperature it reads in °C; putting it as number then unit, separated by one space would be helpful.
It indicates 12 °C
